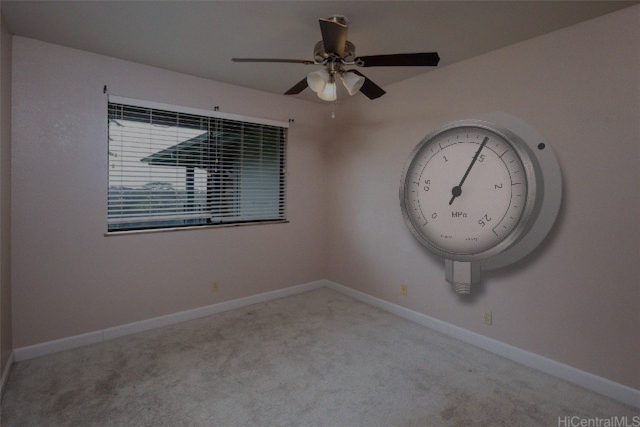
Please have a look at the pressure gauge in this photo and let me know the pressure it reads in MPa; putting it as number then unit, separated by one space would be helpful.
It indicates 1.5 MPa
